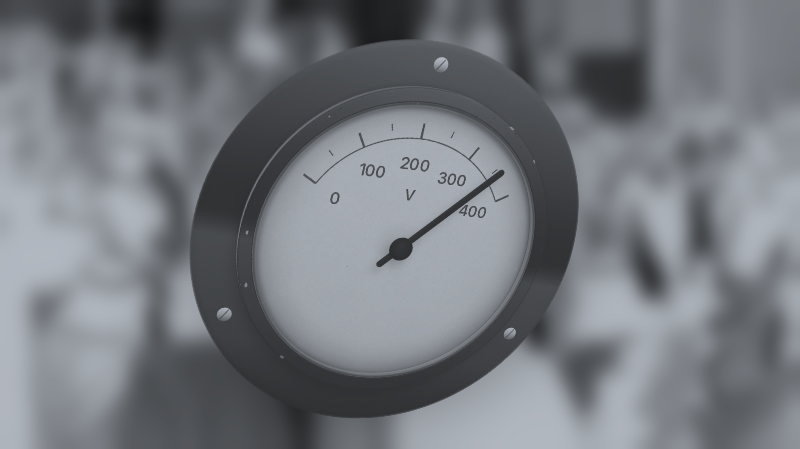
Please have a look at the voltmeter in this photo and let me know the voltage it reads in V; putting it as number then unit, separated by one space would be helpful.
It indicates 350 V
